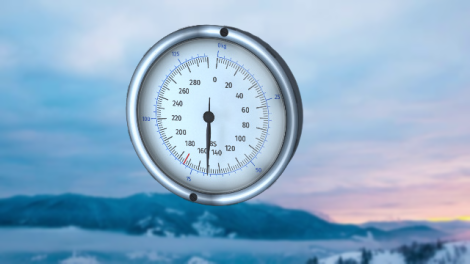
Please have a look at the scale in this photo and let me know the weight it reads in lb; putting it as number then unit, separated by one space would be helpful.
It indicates 150 lb
